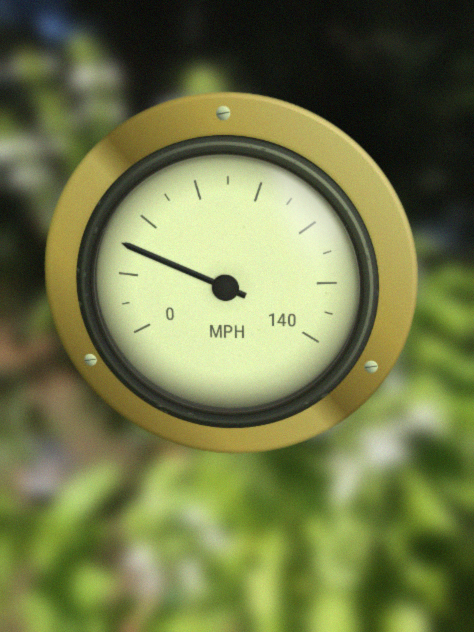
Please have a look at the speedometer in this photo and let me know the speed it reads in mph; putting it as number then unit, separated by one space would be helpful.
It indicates 30 mph
